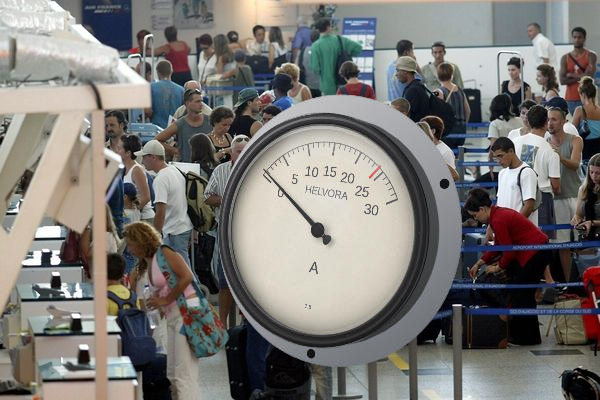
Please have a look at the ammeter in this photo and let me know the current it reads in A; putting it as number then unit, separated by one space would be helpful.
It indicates 1 A
